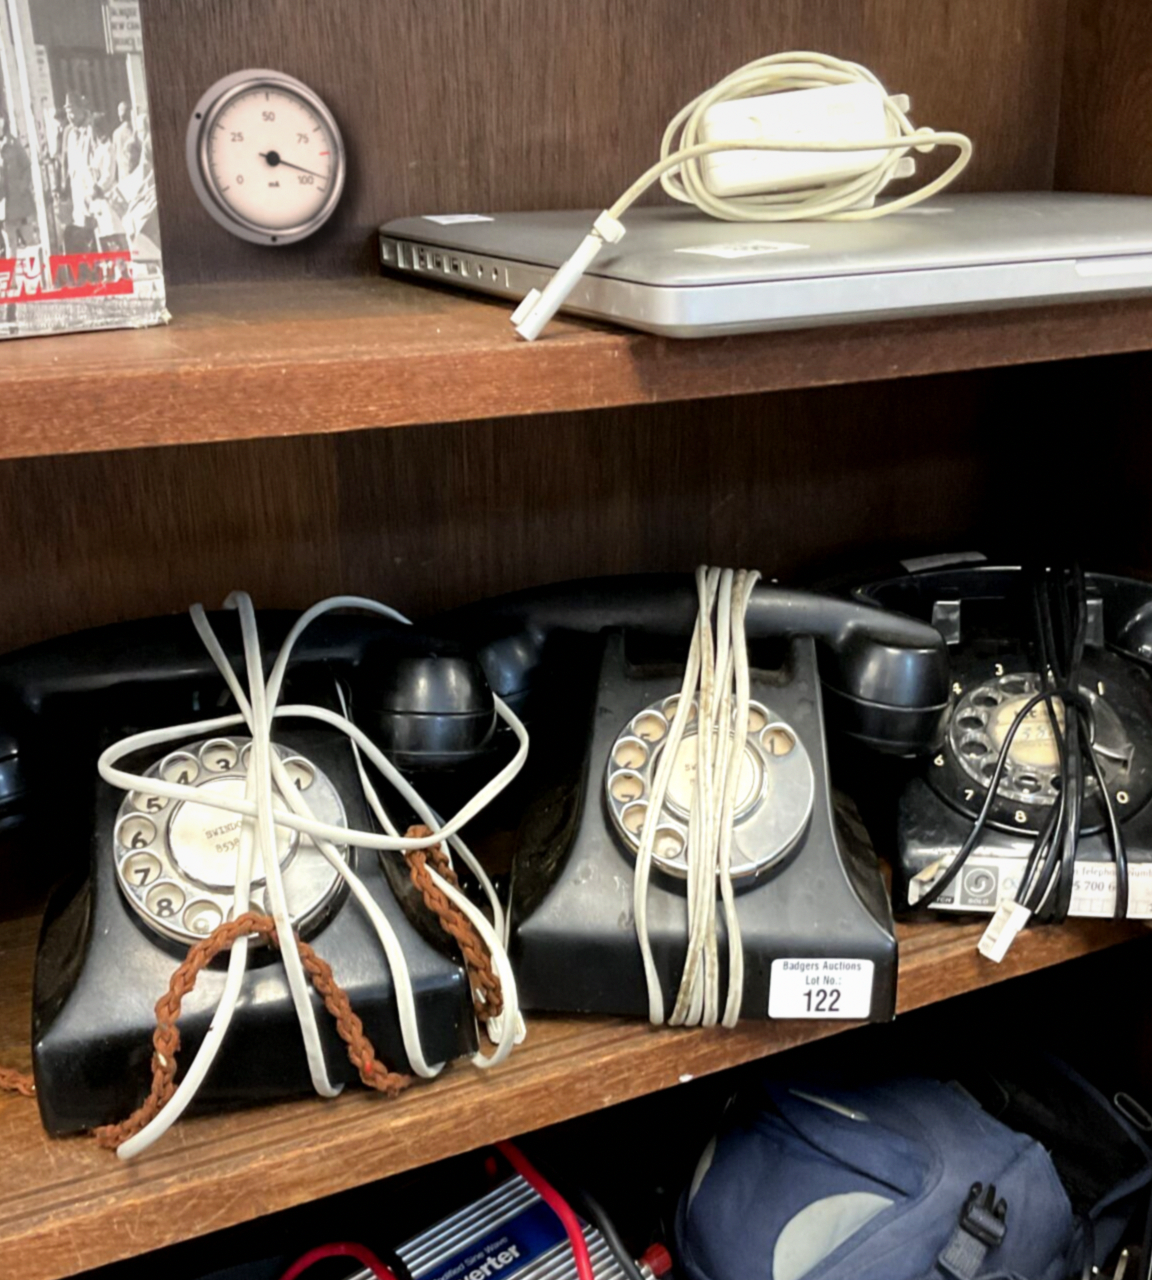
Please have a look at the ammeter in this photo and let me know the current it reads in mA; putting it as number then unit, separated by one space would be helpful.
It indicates 95 mA
